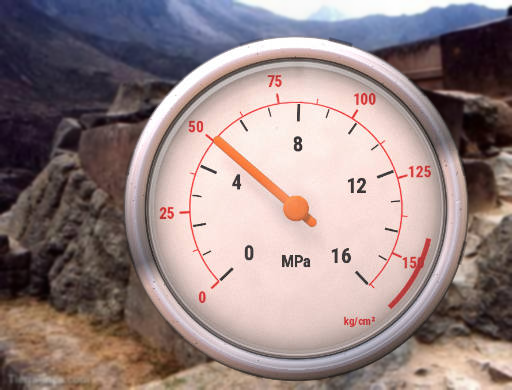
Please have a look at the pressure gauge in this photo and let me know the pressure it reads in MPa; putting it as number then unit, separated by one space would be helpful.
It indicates 5 MPa
